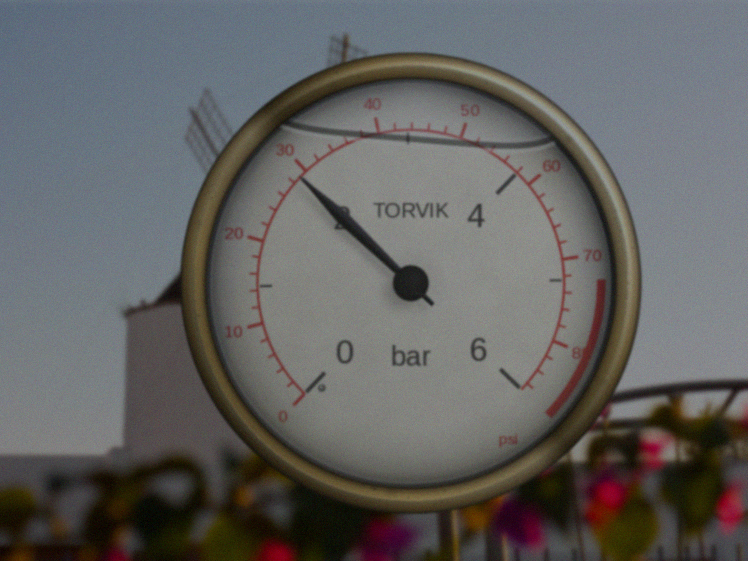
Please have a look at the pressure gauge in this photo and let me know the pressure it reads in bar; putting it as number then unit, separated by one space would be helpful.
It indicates 2 bar
